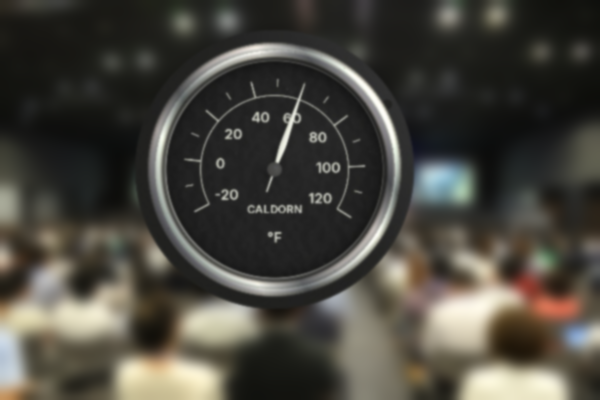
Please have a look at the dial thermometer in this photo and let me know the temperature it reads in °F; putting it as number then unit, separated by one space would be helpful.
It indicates 60 °F
